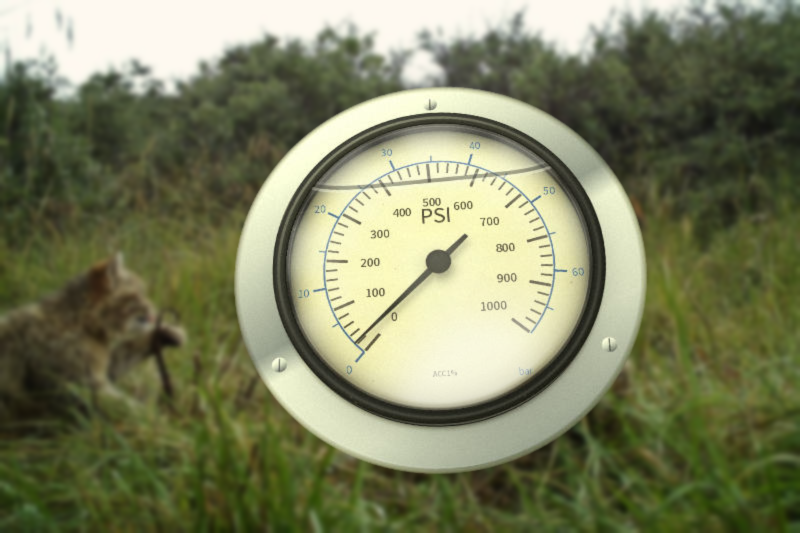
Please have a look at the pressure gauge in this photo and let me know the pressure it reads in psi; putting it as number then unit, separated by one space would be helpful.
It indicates 20 psi
